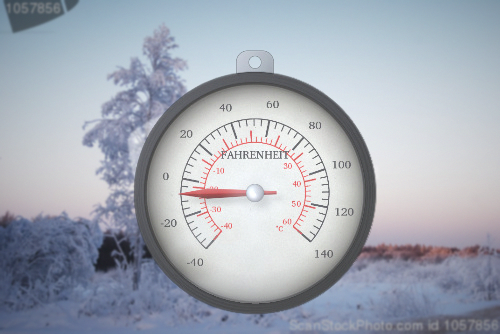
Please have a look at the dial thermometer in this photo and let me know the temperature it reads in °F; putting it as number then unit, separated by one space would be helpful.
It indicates -8 °F
